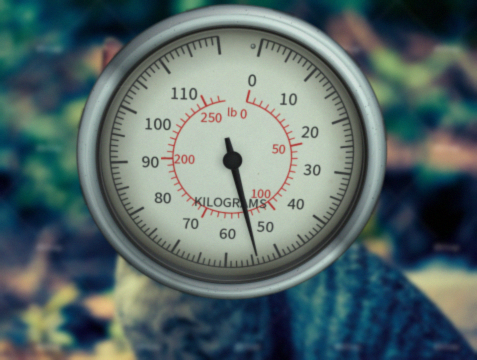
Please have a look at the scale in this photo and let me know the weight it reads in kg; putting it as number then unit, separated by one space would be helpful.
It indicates 54 kg
